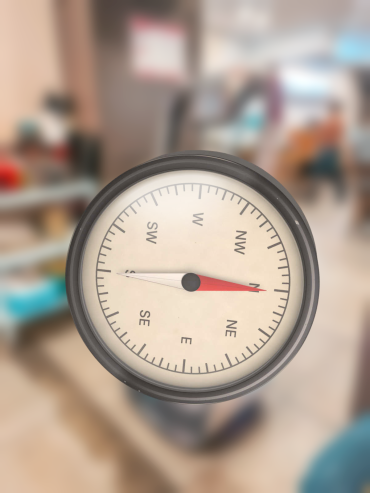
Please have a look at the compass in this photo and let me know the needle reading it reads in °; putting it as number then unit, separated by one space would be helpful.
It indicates 0 °
